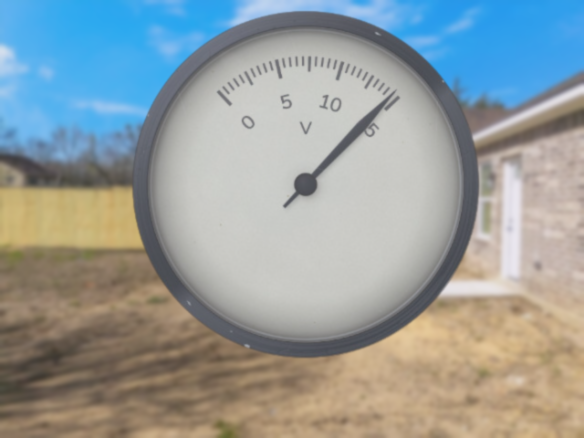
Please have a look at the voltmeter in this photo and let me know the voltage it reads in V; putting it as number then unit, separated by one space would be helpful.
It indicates 14.5 V
